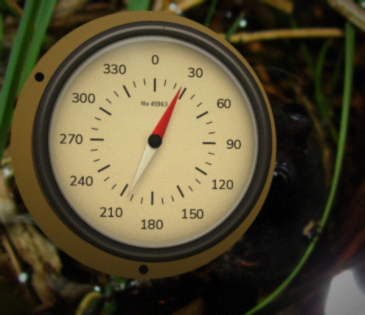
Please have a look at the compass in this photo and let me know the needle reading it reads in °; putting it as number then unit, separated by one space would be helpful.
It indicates 25 °
